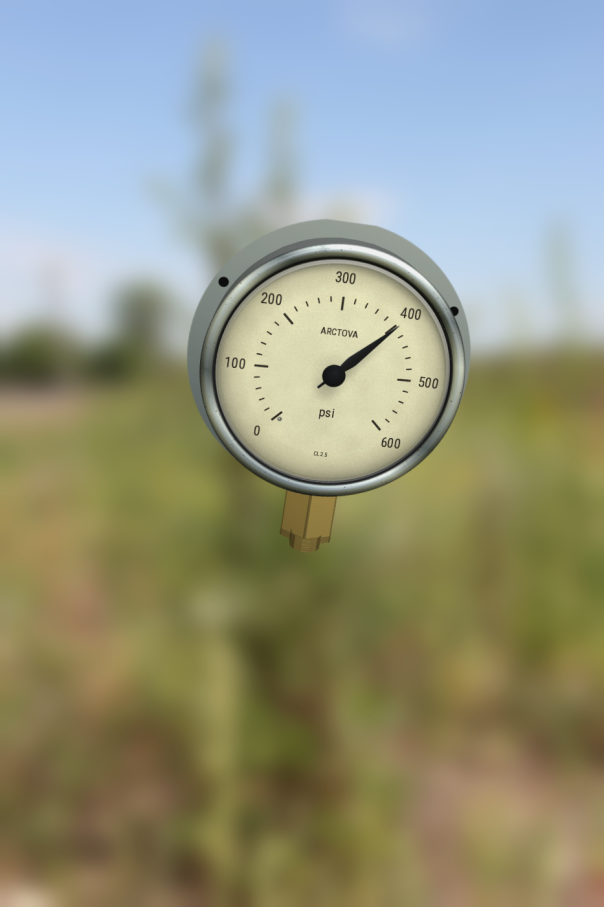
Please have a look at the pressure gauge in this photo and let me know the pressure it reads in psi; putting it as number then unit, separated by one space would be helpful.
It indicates 400 psi
